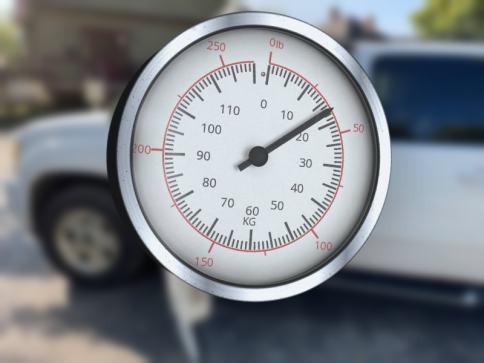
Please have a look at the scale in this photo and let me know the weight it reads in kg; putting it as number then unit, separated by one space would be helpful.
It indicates 17 kg
